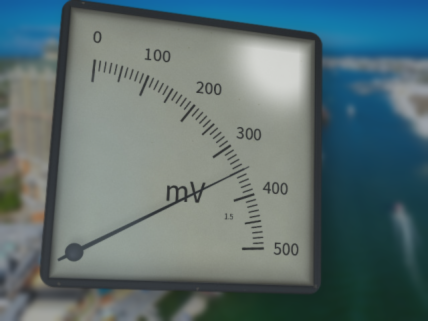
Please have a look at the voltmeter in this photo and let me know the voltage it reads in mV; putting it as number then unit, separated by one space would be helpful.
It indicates 350 mV
